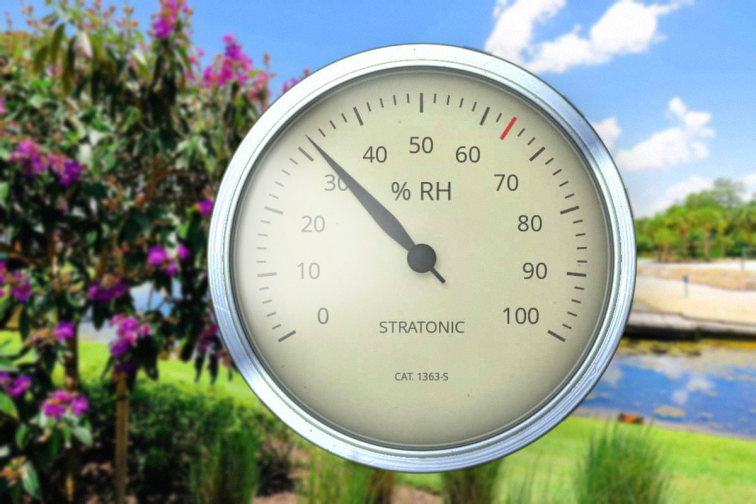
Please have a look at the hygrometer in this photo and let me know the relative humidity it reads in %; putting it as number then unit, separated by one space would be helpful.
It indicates 32 %
